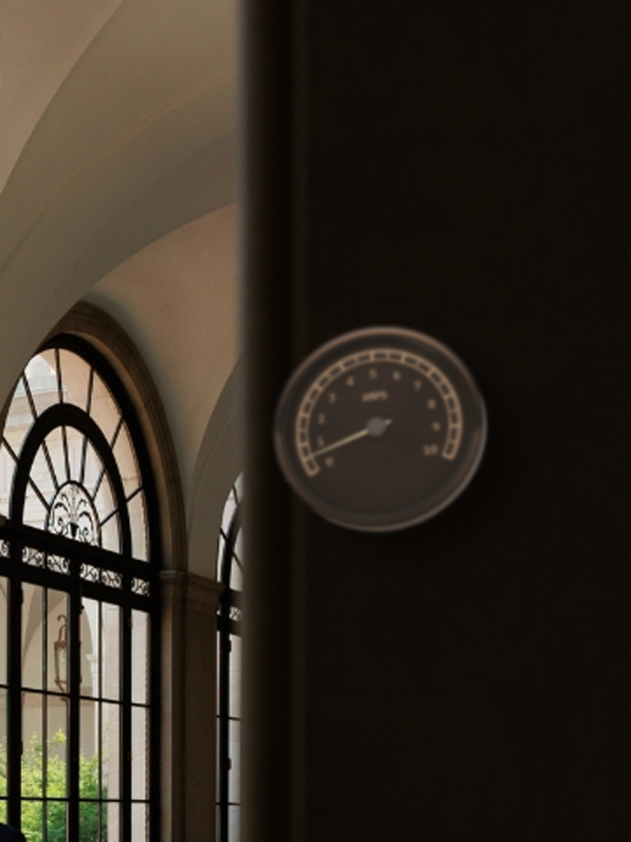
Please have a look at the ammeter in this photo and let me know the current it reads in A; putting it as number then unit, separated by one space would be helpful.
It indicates 0.5 A
